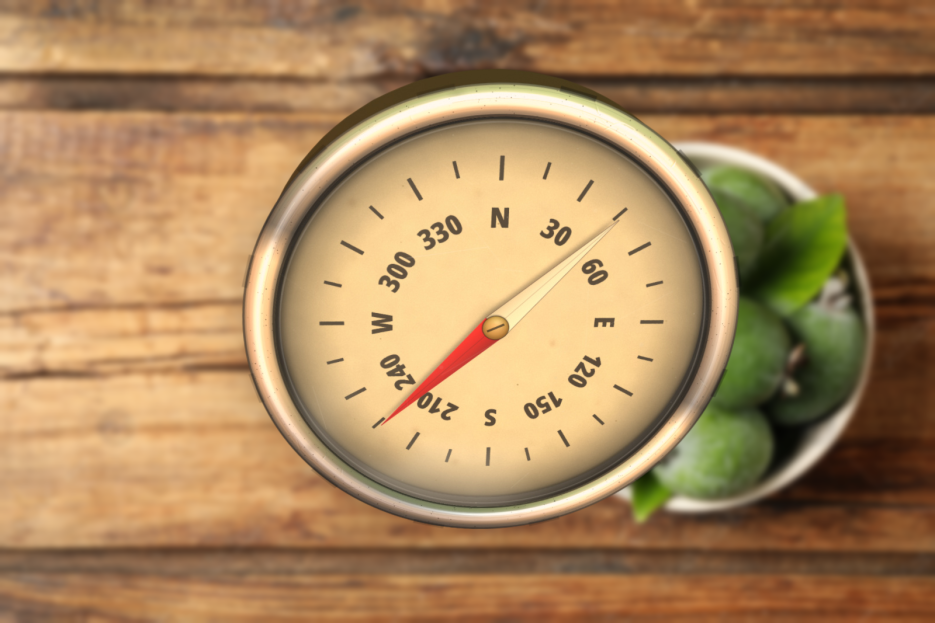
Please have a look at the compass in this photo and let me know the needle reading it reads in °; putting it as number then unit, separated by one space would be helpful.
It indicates 225 °
